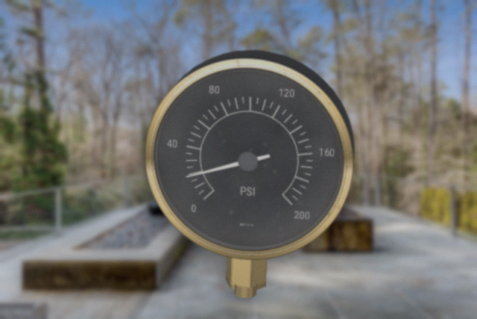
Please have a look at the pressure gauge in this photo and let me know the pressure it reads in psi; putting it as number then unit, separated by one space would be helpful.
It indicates 20 psi
